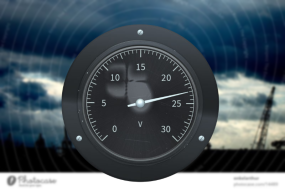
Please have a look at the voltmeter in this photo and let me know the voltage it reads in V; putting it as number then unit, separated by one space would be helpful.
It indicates 23.5 V
